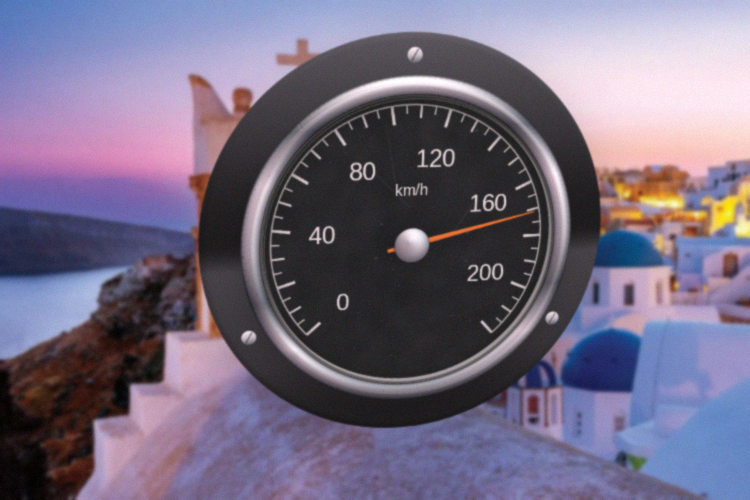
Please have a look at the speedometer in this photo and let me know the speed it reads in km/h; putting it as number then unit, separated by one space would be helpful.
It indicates 170 km/h
